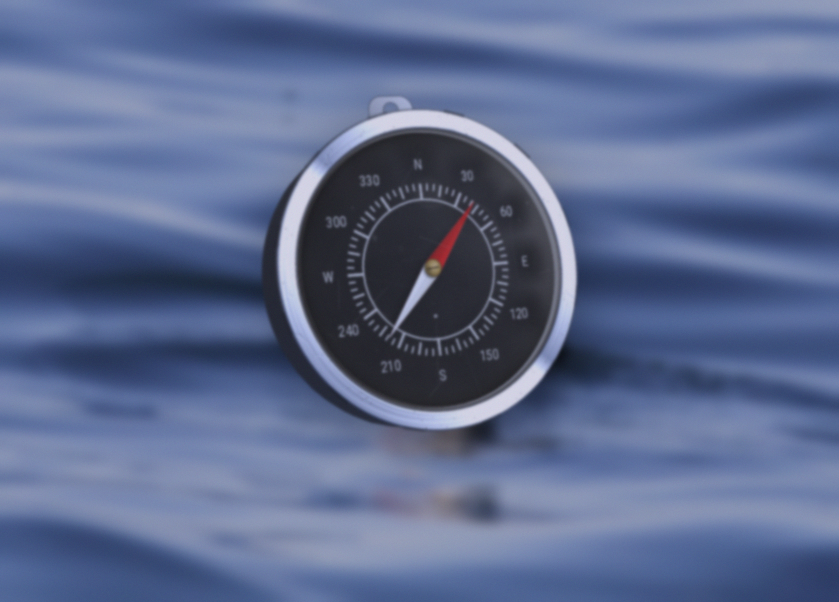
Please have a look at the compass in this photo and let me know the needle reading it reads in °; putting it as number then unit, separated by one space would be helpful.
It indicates 40 °
